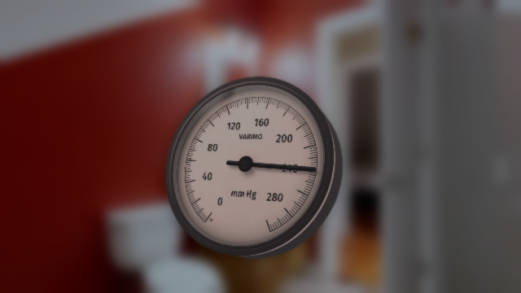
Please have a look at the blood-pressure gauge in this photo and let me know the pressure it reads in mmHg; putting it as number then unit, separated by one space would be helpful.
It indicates 240 mmHg
